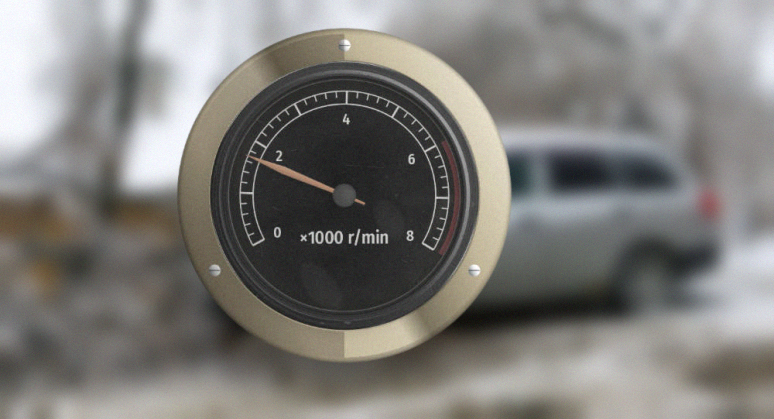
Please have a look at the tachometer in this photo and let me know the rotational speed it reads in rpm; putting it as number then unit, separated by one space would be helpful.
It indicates 1700 rpm
